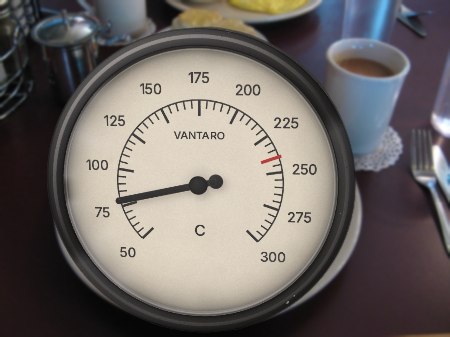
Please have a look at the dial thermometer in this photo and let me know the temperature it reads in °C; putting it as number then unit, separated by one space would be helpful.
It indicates 80 °C
